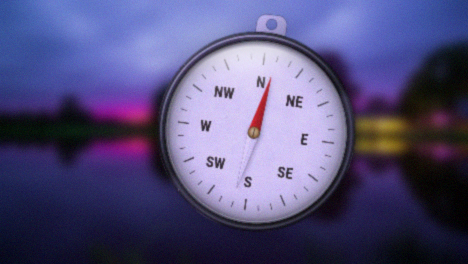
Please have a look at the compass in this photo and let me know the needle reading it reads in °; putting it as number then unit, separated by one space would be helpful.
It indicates 10 °
